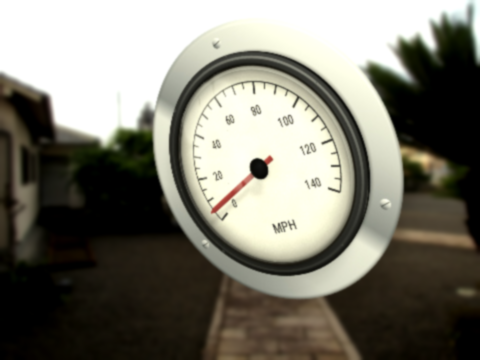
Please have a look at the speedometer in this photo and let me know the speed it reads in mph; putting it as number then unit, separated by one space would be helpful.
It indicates 5 mph
